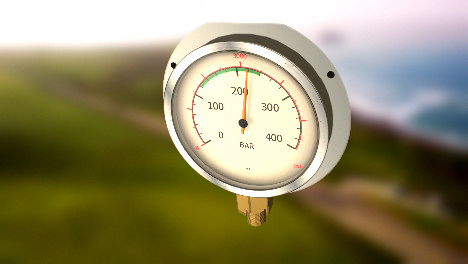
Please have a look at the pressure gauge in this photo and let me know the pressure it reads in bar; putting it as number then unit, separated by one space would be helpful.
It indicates 220 bar
